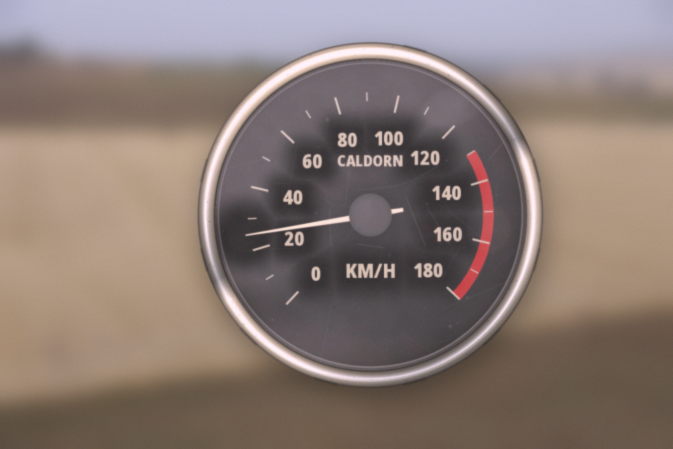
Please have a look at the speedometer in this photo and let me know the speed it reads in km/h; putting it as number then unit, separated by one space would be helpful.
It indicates 25 km/h
